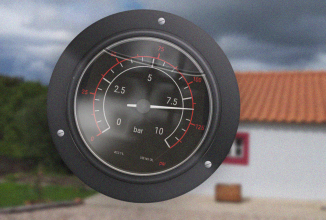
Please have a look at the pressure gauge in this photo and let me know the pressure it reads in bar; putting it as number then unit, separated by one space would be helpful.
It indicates 8 bar
